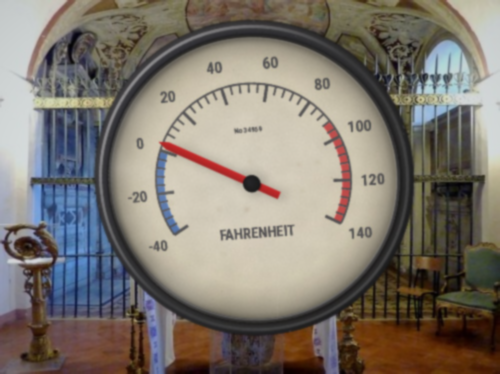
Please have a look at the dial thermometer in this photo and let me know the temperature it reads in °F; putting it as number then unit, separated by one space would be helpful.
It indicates 4 °F
